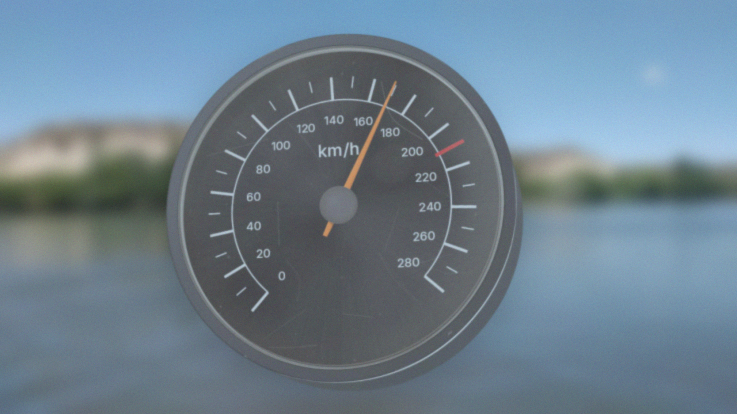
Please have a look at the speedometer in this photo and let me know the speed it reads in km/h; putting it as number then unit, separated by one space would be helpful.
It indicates 170 km/h
